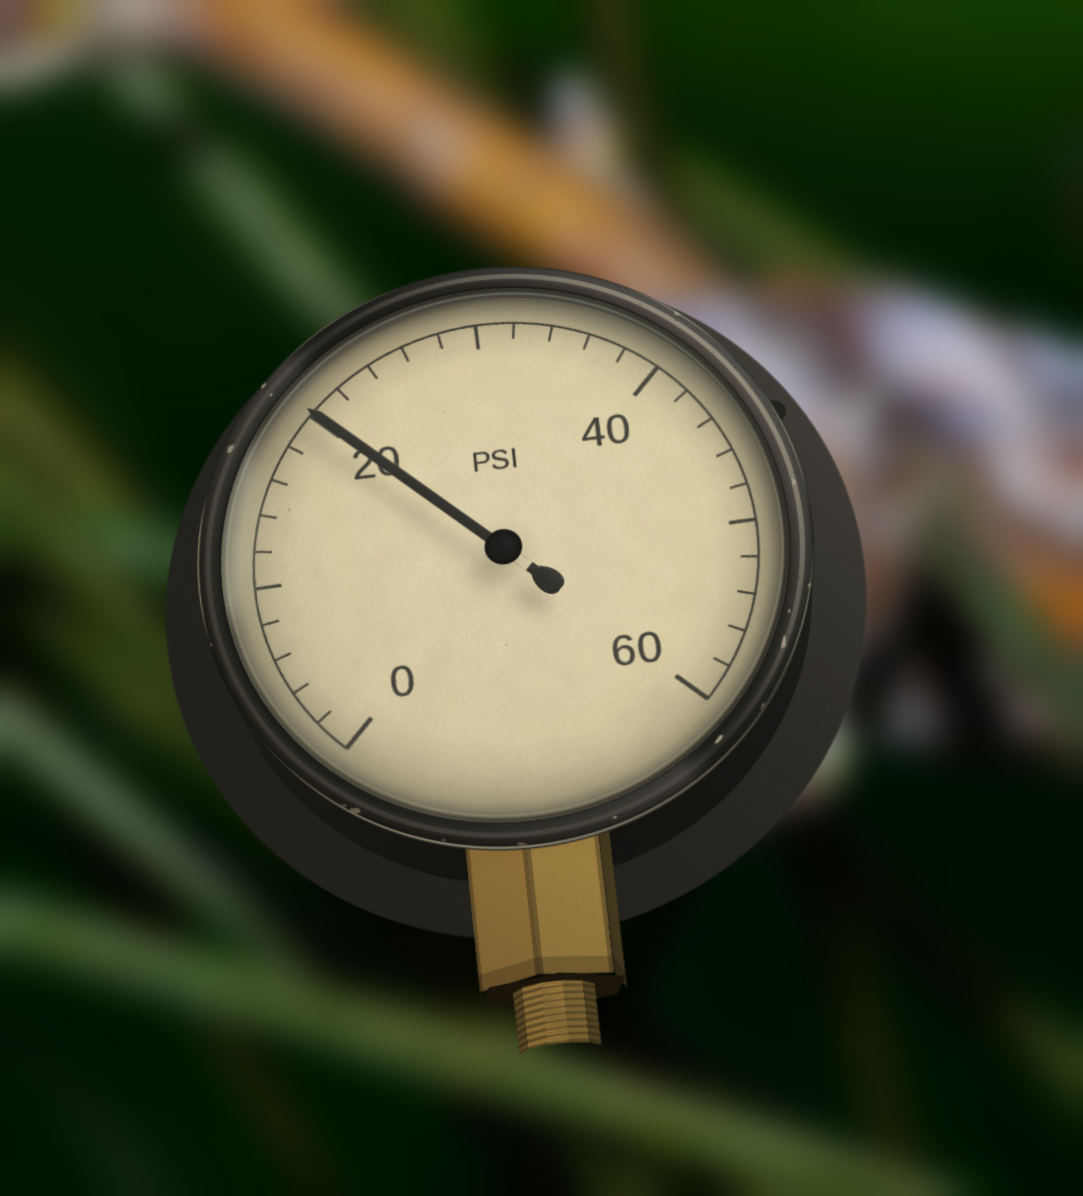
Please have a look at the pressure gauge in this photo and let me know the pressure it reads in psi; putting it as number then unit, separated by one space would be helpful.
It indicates 20 psi
